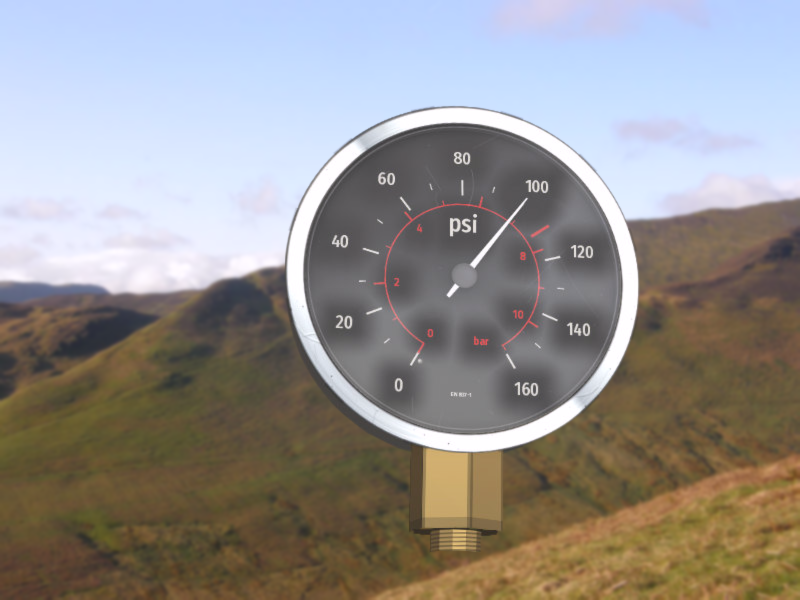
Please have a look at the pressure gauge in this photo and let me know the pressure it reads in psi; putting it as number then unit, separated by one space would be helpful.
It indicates 100 psi
